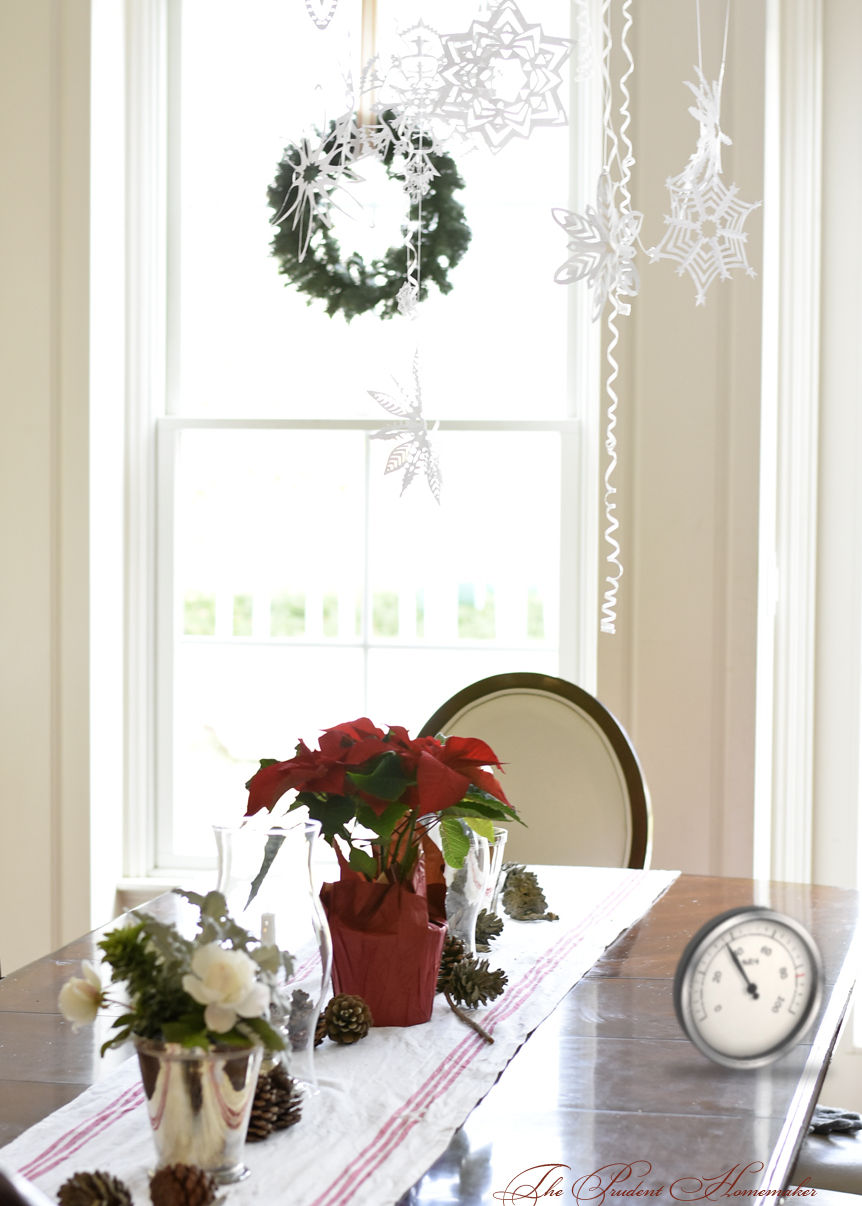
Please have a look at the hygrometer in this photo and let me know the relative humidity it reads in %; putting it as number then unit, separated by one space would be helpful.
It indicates 36 %
